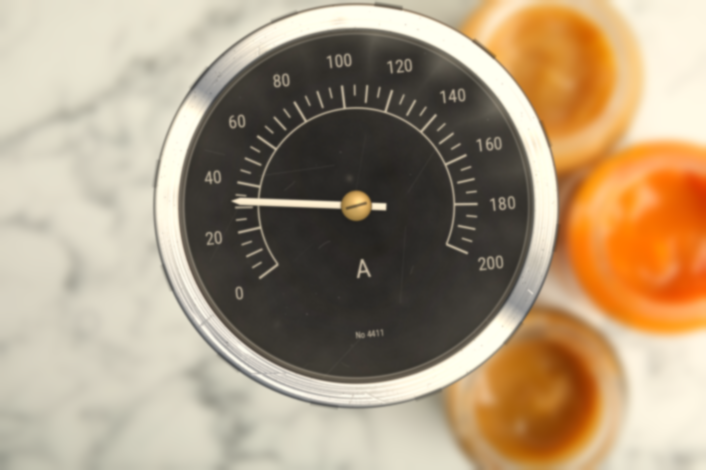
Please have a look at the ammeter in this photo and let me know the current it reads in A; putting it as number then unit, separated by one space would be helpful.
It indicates 32.5 A
